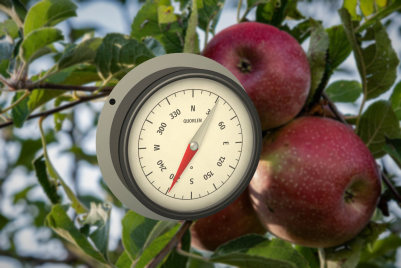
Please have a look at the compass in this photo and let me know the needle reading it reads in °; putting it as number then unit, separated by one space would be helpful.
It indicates 210 °
